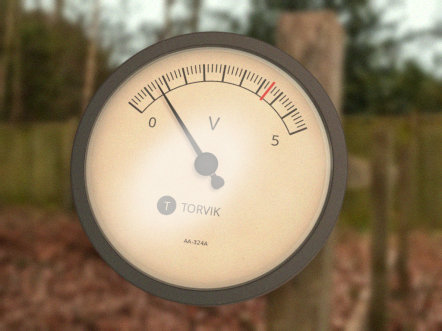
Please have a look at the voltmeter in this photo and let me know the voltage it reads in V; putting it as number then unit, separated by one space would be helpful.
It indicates 0.8 V
